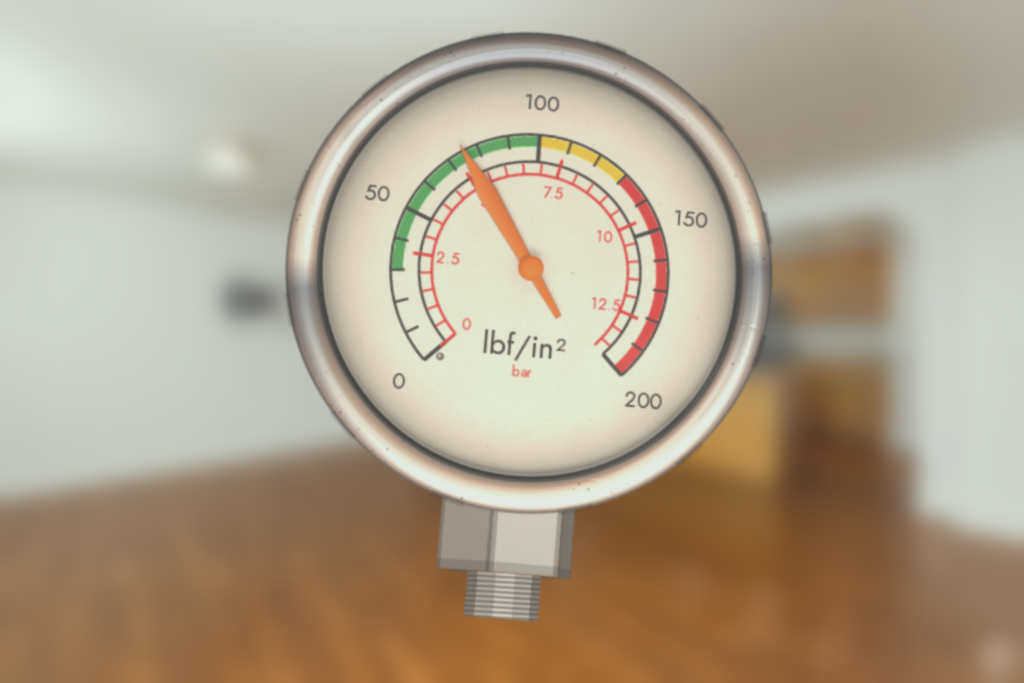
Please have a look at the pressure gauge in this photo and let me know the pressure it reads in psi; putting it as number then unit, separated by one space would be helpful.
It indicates 75 psi
